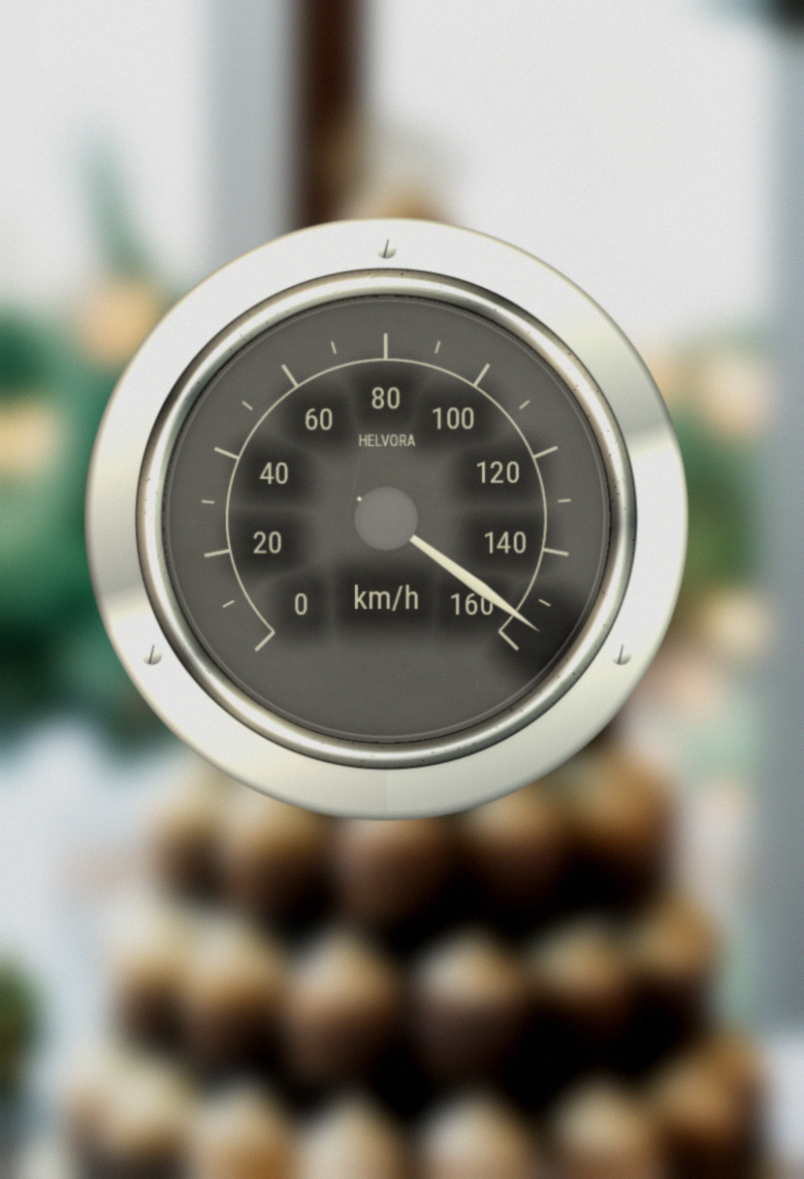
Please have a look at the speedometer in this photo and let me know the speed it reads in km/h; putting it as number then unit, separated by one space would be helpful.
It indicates 155 km/h
